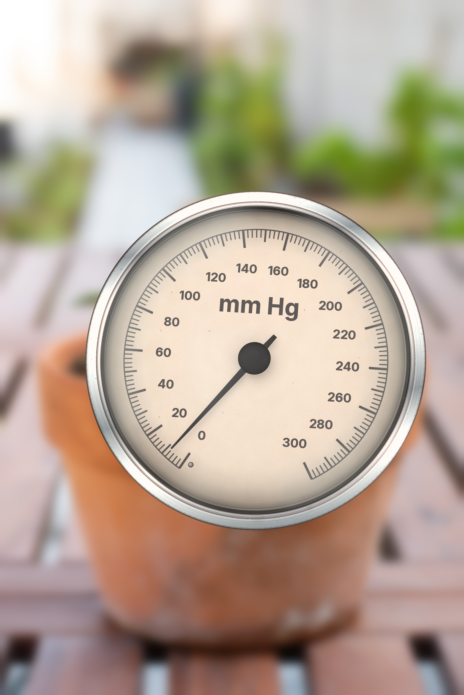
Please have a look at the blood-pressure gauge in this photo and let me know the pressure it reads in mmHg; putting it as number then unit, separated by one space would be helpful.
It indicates 8 mmHg
